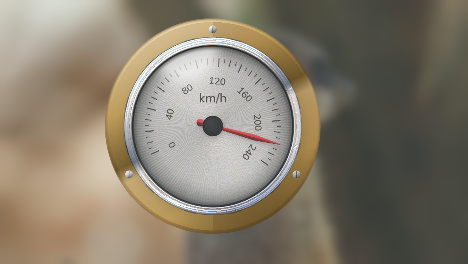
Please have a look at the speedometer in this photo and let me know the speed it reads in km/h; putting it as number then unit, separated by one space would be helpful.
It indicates 220 km/h
